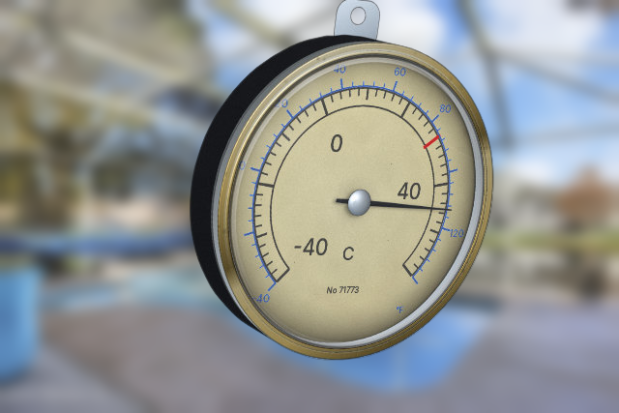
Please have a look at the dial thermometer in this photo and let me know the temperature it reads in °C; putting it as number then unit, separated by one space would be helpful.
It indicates 45 °C
